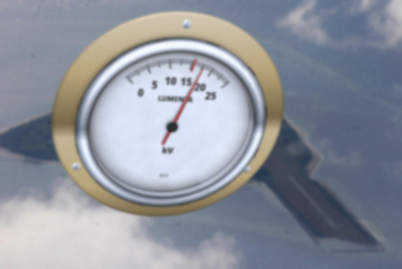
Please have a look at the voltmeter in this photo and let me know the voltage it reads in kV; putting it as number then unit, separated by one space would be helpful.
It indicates 17.5 kV
